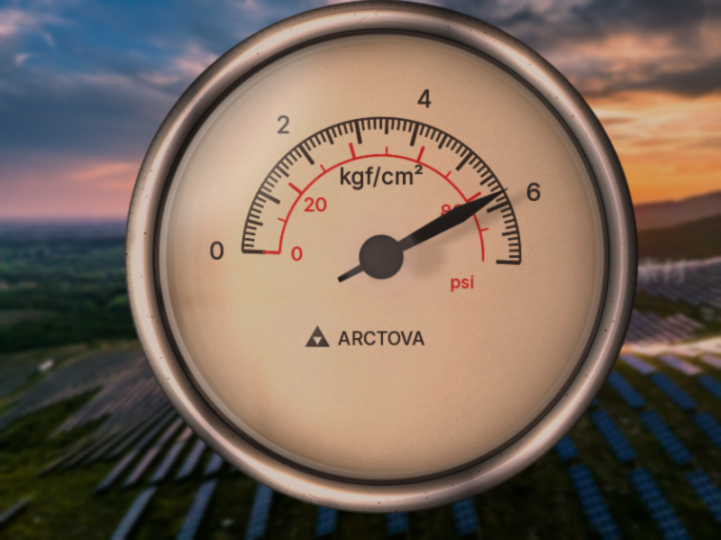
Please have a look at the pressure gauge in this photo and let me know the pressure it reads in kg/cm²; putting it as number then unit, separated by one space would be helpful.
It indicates 5.8 kg/cm²
